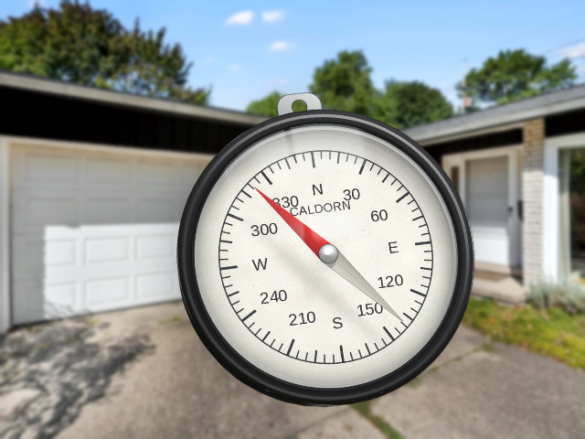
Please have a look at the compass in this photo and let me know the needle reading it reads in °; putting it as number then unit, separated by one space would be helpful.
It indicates 320 °
